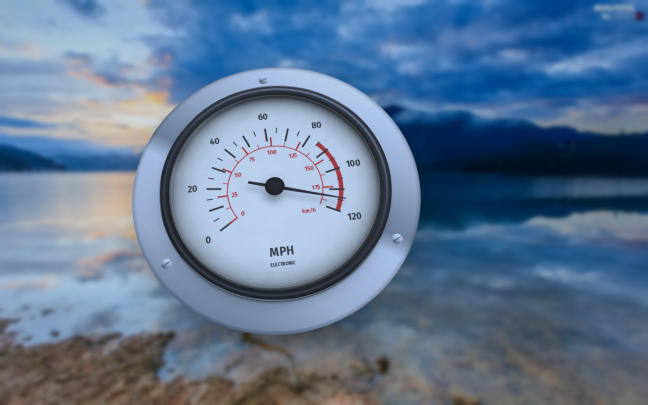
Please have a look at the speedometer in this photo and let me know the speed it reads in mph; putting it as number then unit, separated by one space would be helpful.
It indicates 115 mph
